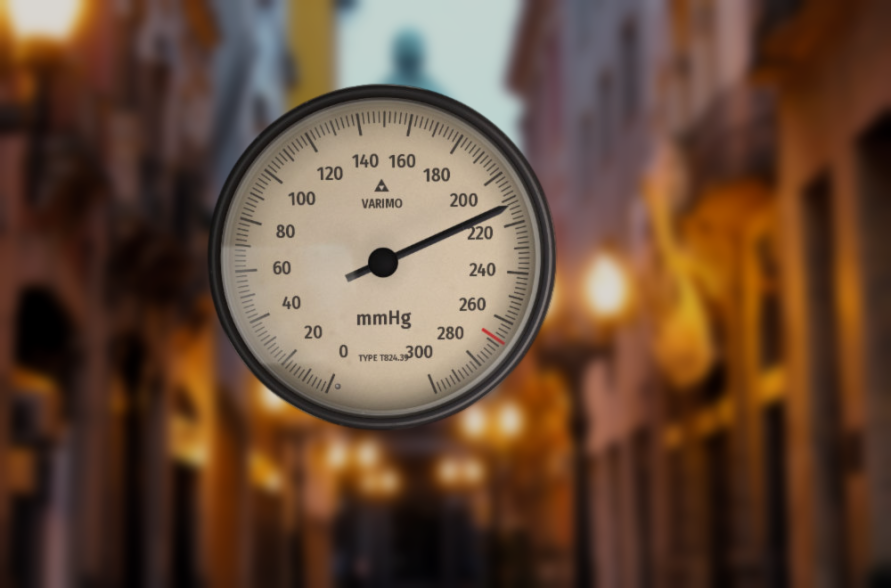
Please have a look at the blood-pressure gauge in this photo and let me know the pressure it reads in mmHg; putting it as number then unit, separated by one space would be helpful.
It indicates 212 mmHg
